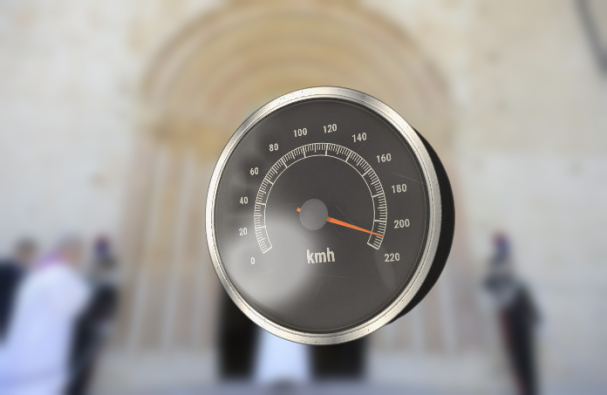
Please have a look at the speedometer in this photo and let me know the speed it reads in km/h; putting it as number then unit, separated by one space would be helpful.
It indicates 210 km/h
